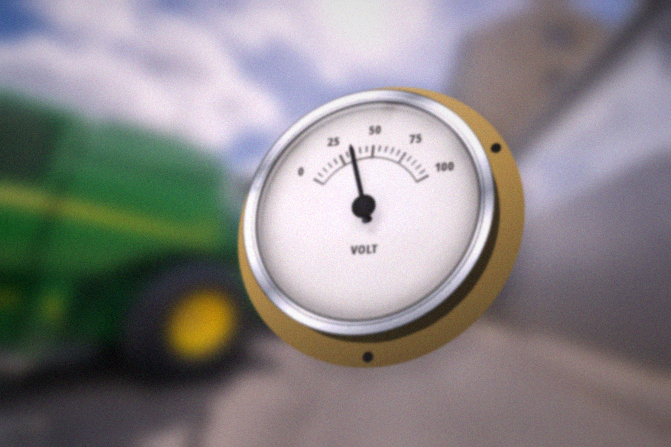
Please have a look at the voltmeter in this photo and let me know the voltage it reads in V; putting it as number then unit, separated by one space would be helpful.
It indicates 35 V
